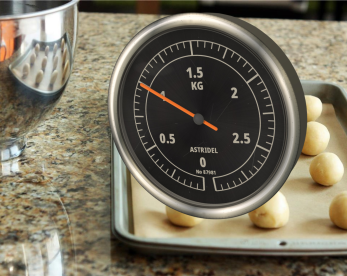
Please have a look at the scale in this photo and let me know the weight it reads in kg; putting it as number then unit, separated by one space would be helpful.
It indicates 1 kg
